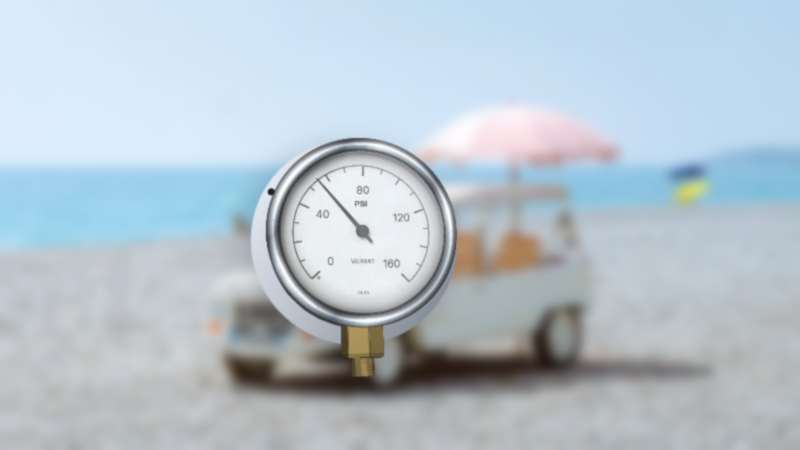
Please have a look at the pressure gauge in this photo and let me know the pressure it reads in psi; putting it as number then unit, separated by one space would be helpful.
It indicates 55 psi
